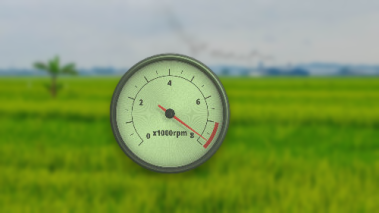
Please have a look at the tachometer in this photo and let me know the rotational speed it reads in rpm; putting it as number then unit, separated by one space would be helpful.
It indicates 7750 rpm
